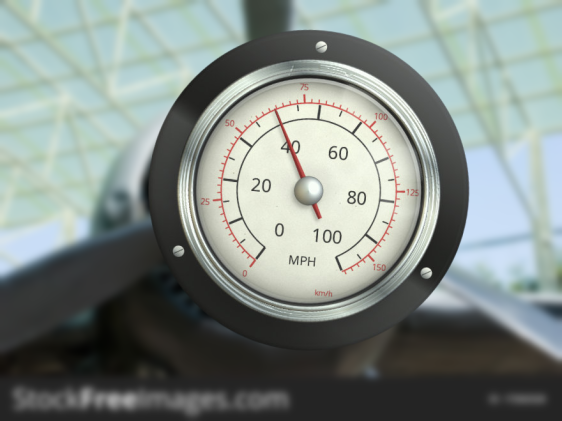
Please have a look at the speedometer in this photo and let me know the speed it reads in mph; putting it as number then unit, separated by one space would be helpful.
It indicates 40 mph
